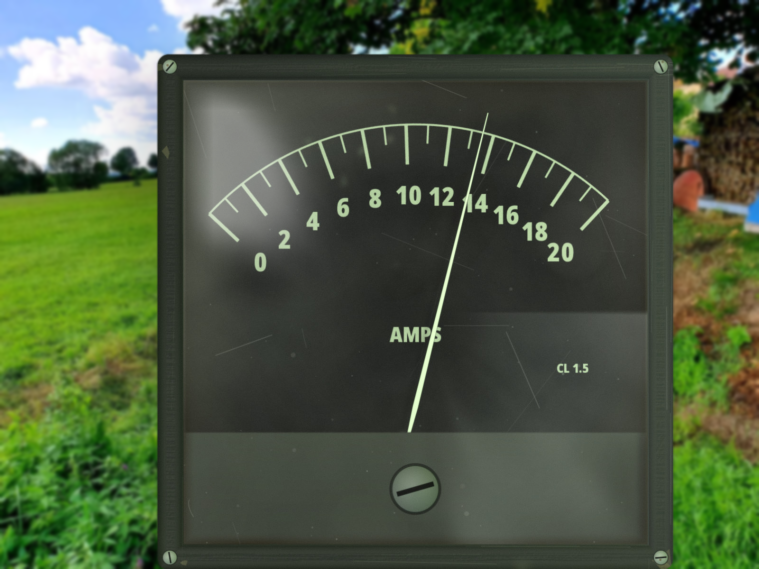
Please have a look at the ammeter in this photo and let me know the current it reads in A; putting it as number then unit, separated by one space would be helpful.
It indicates 13.5 A
